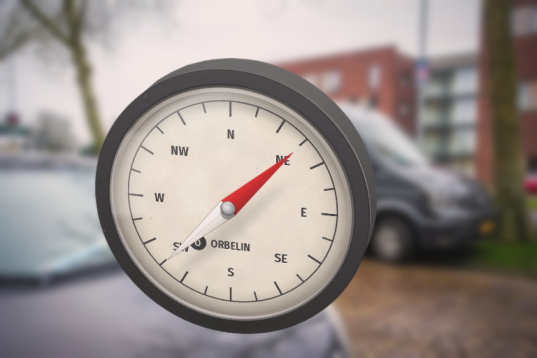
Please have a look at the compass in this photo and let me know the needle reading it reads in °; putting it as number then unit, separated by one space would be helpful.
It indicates 45 °
